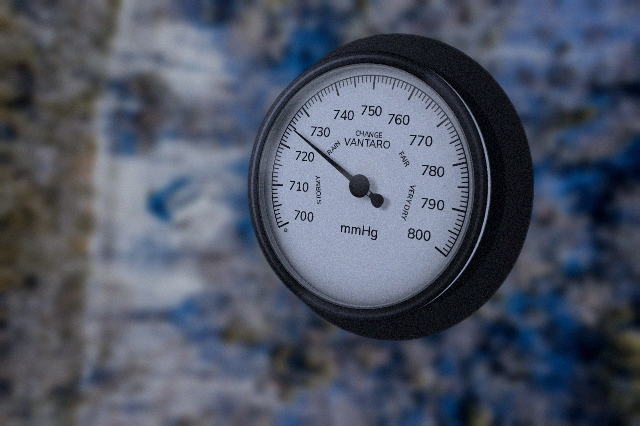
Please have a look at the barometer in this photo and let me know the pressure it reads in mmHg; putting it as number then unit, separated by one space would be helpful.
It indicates 725 mmHg
